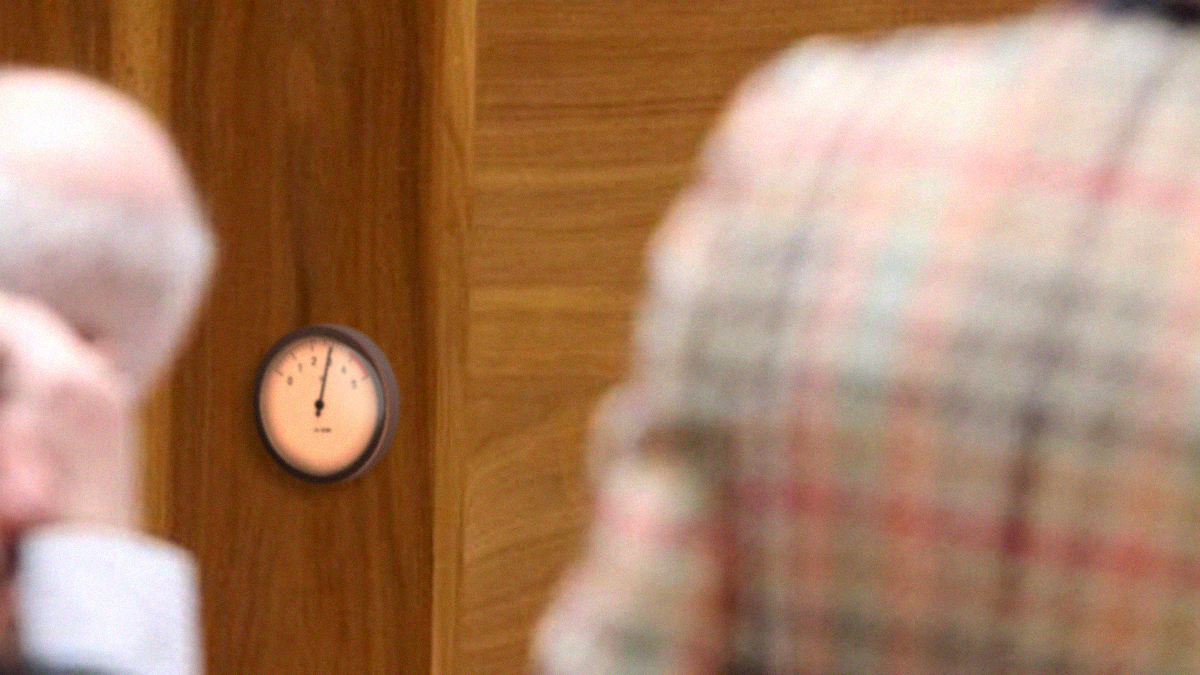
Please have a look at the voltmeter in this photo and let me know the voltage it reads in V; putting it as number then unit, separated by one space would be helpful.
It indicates 3 V
